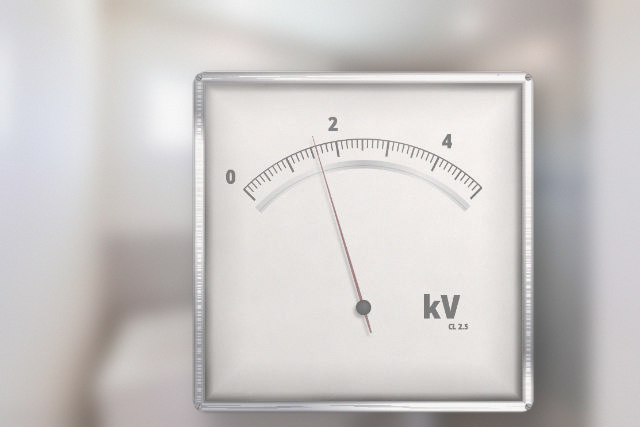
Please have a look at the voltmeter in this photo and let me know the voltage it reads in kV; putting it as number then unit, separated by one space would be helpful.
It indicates 1.6 kV
